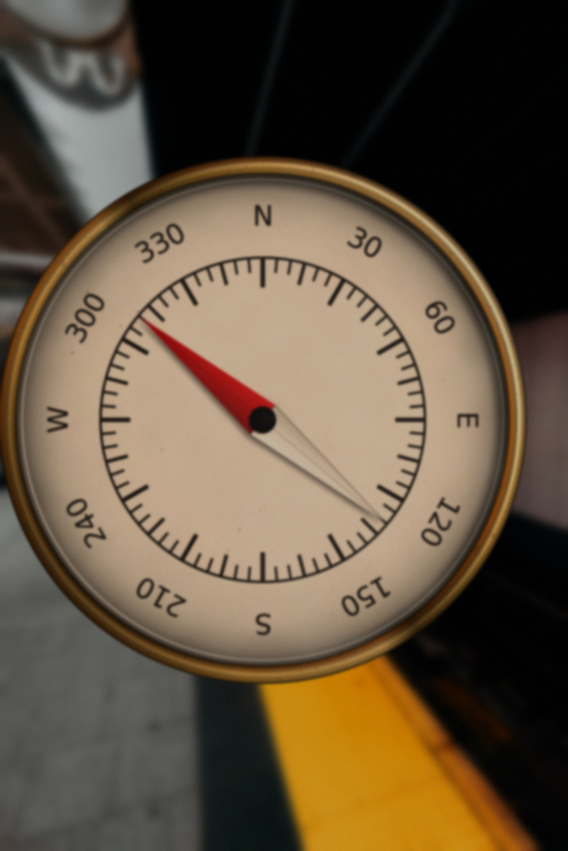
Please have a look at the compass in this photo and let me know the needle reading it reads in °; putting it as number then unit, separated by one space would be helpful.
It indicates 310 °
